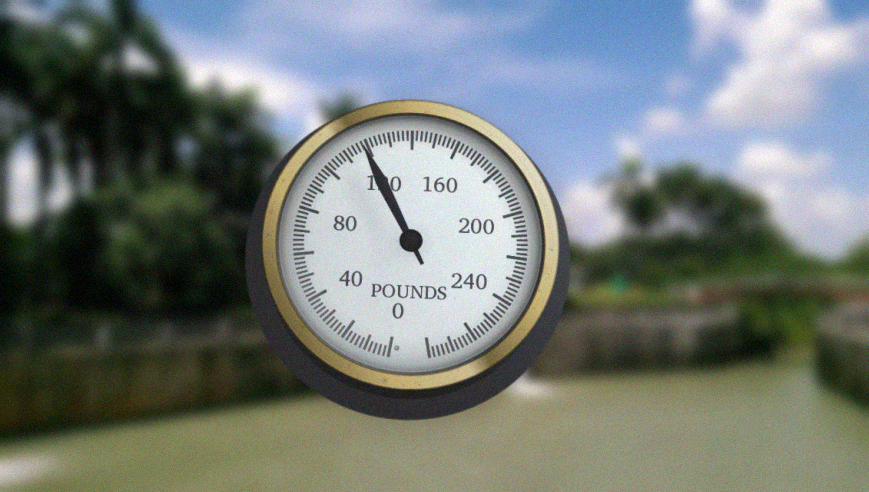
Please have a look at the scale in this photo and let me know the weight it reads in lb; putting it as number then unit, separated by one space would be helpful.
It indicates 118 lb
